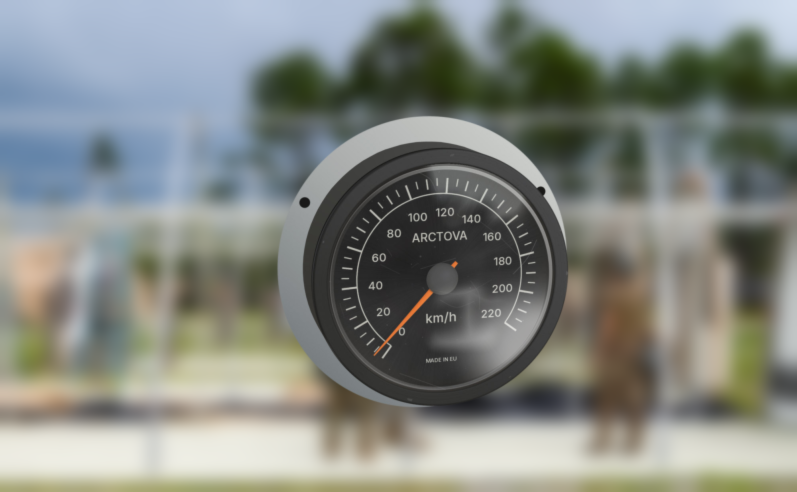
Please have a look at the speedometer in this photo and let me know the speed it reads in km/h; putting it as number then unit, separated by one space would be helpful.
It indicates 5 km/h
